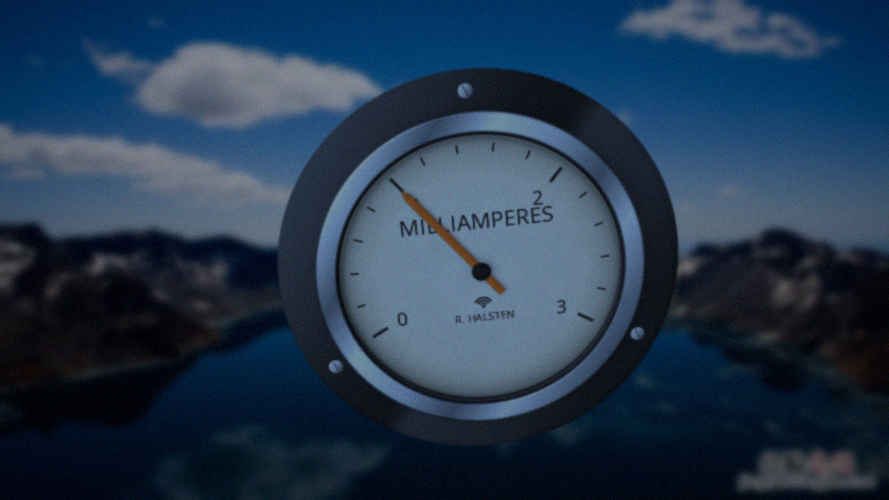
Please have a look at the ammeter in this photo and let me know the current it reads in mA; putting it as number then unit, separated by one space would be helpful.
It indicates 1 mA
